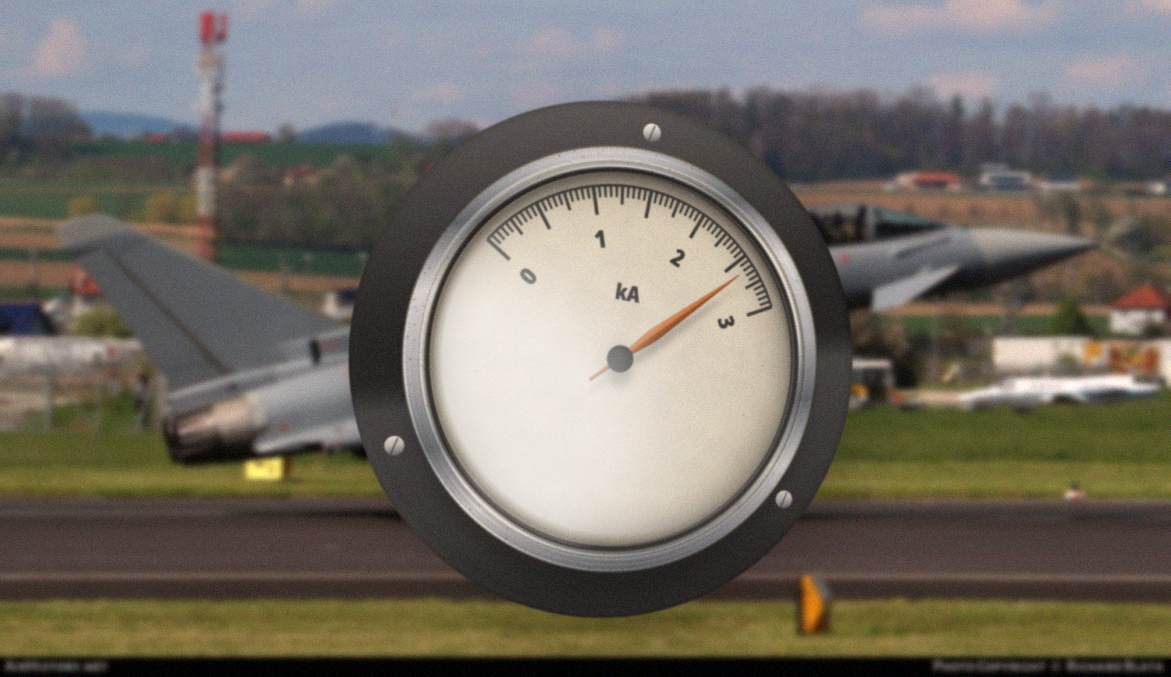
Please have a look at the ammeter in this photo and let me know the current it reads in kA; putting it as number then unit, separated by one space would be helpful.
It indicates 2.6 kA
